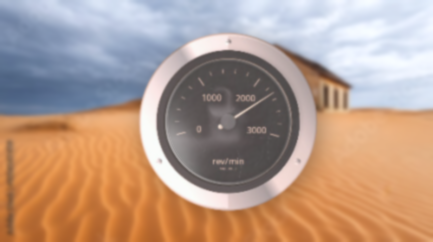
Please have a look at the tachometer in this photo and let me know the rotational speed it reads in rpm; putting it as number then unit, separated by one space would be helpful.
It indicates 2300 rpm
